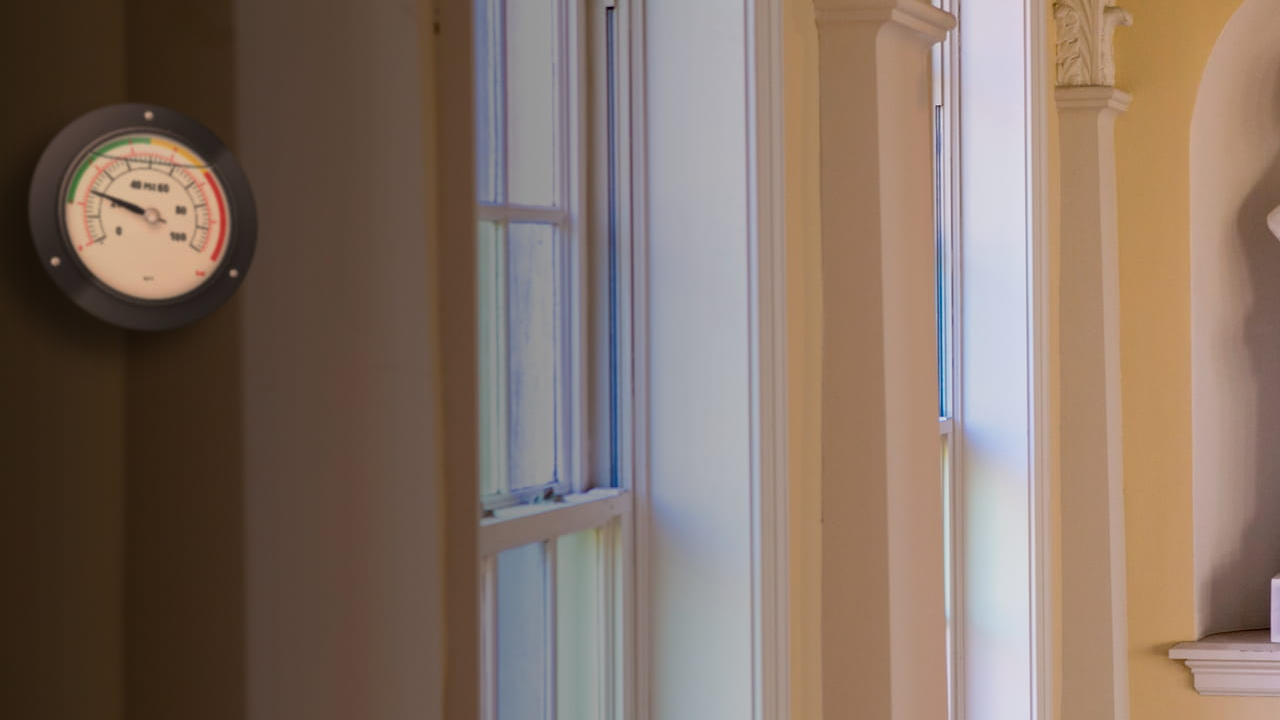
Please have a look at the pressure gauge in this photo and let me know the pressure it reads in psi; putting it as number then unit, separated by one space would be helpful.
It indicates 20 psi
